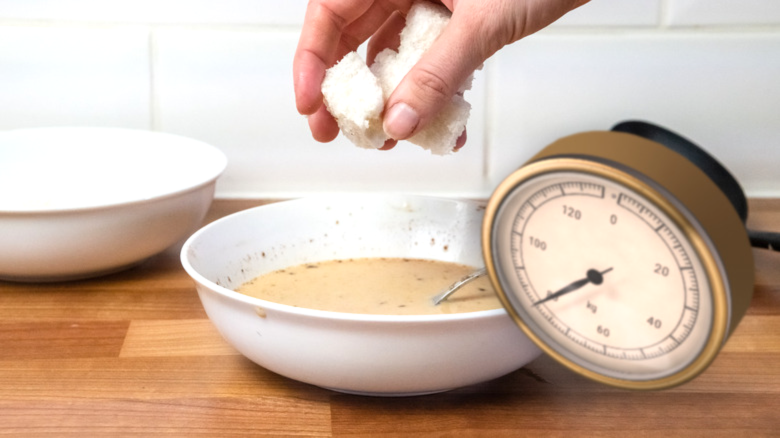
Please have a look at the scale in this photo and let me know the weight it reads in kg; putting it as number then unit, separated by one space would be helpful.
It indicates 80 kg
